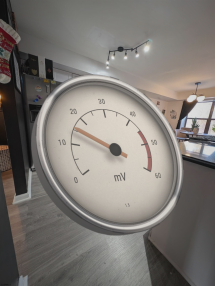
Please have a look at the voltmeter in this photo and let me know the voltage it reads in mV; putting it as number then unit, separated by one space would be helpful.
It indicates 15 mV
